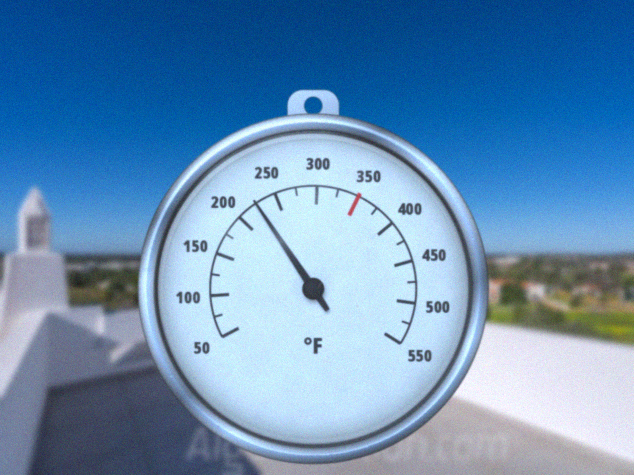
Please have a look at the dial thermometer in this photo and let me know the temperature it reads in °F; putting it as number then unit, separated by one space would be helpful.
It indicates 225 °F
